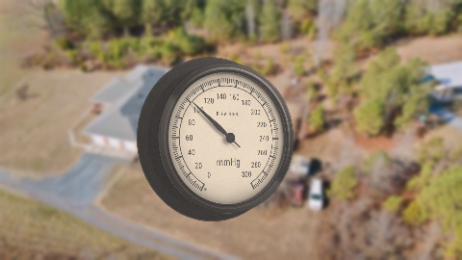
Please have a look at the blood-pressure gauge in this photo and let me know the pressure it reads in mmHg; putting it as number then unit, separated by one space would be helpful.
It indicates 100 mmHg
